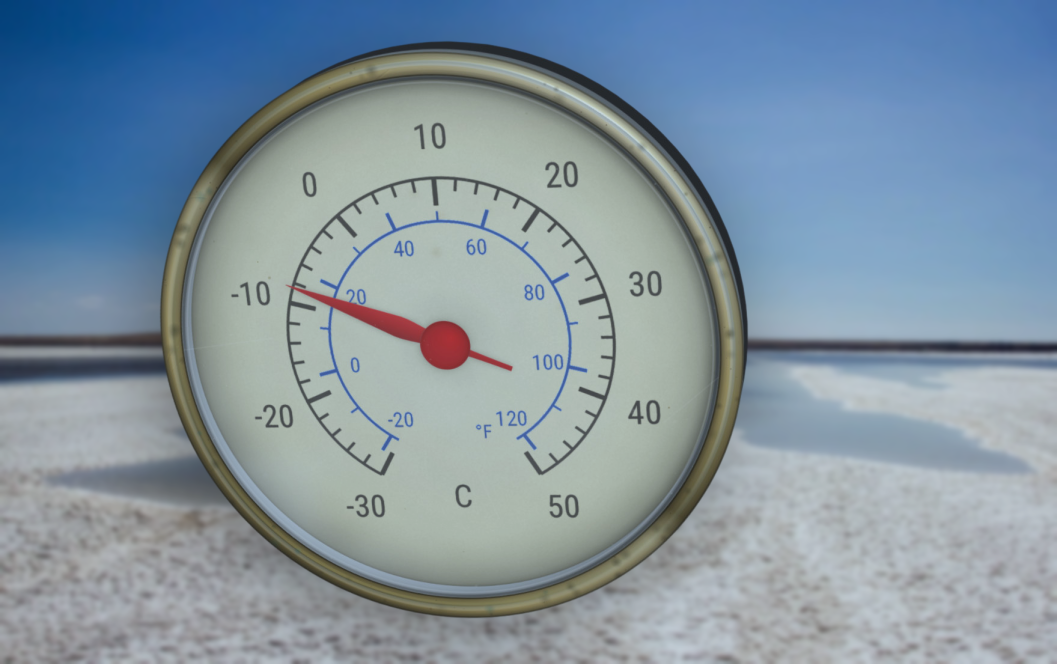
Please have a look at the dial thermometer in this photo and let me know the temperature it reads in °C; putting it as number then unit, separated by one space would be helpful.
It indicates -8 °C
